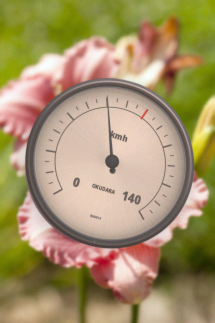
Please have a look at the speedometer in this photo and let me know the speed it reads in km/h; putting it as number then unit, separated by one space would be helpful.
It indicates 60 km/h
